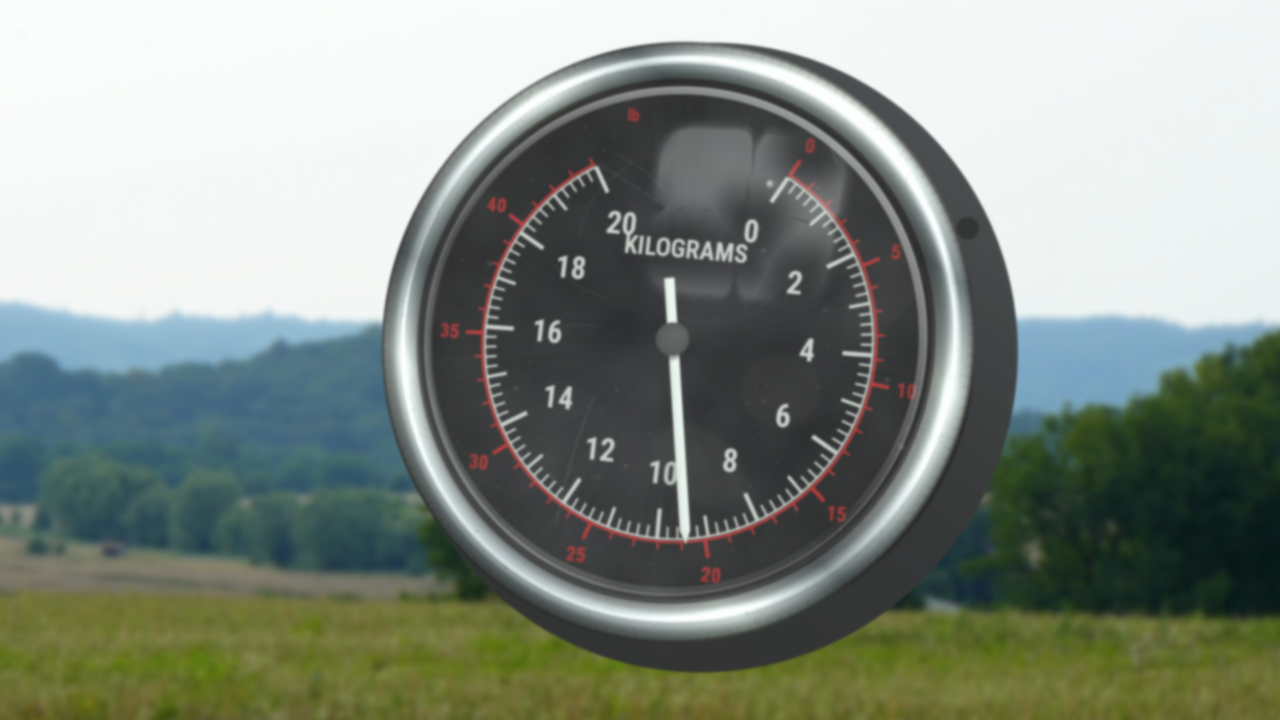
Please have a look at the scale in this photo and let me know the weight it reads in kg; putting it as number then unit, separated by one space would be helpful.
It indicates 9.4 kg
